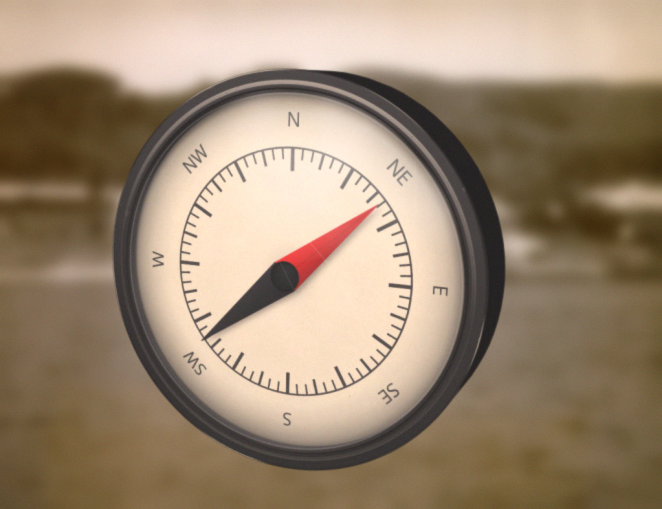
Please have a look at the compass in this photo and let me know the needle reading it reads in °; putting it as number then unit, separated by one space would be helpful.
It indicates 50 °
